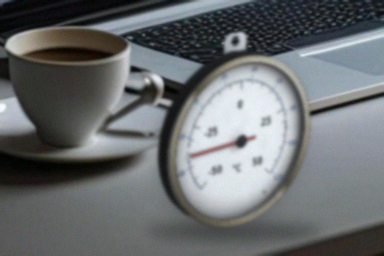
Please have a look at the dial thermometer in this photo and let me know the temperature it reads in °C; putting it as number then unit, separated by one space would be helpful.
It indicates -35 °C
